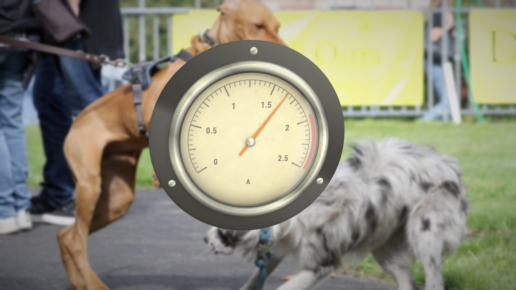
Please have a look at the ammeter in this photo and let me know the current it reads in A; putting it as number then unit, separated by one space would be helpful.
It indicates 1.65 A
